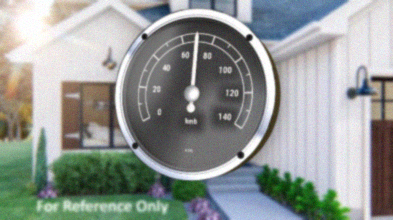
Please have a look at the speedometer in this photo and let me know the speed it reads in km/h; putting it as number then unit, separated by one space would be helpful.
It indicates 70 km/h
